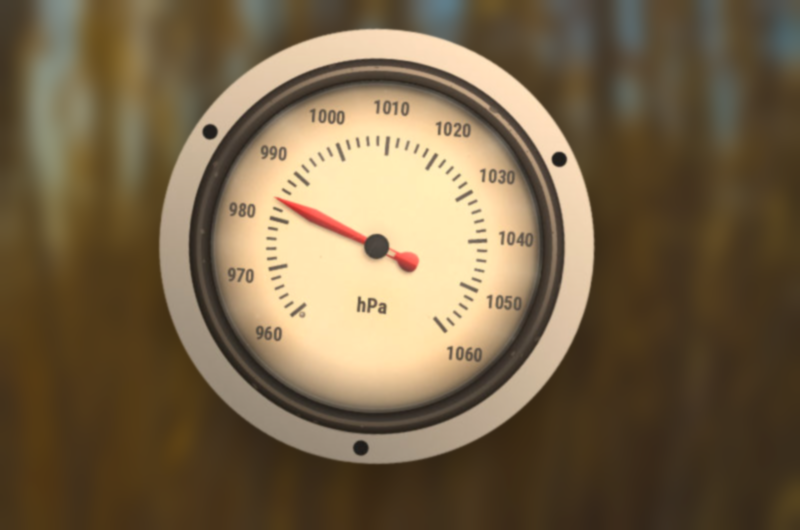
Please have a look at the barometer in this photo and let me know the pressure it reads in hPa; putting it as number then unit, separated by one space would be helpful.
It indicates 984 hPa
